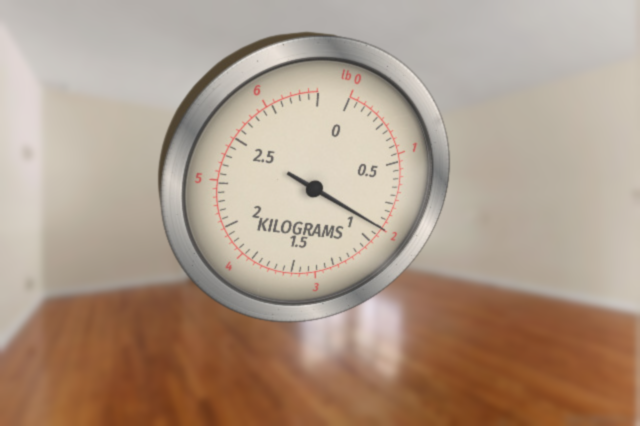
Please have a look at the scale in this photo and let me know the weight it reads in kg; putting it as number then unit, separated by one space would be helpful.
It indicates 0.9 kg
